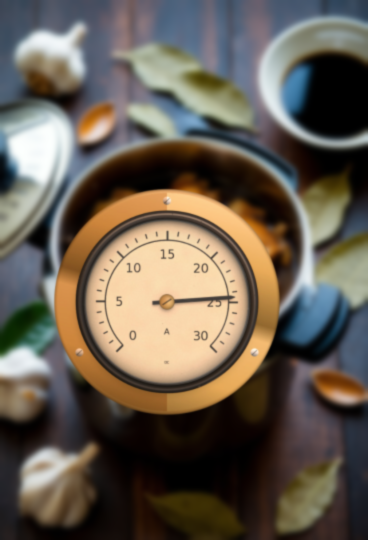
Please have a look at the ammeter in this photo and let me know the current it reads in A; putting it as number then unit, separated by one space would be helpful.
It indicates 24.5 A
